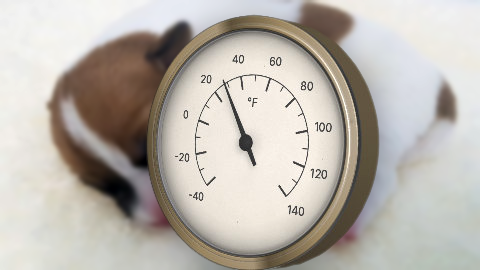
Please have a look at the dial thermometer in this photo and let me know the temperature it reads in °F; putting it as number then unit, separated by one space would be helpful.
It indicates 30 °F
